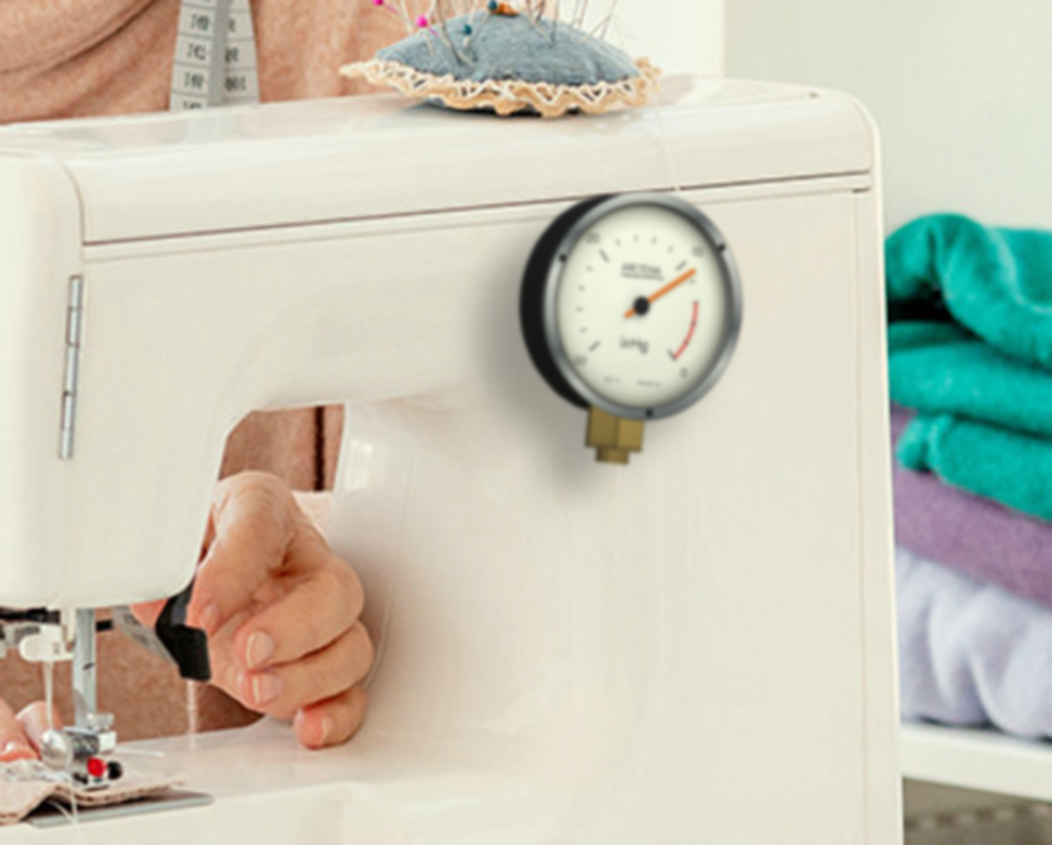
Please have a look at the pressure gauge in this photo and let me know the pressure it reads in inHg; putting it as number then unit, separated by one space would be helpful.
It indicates -9 inHg
